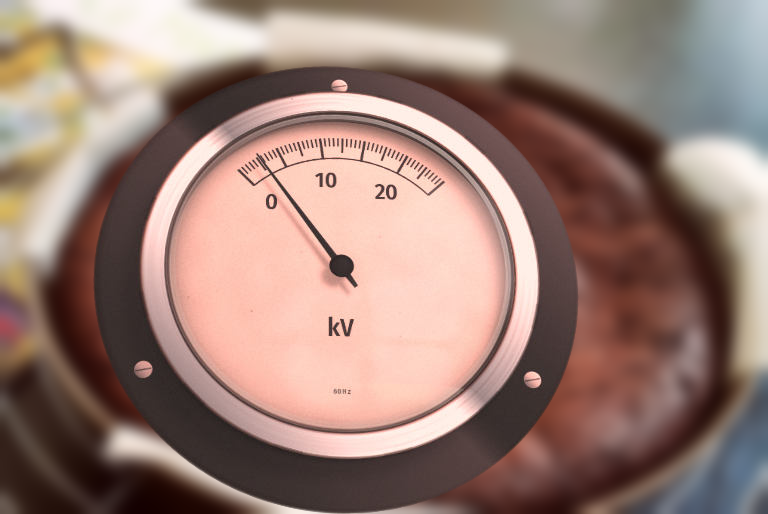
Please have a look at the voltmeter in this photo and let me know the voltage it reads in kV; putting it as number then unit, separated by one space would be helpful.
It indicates 2.5 kV
